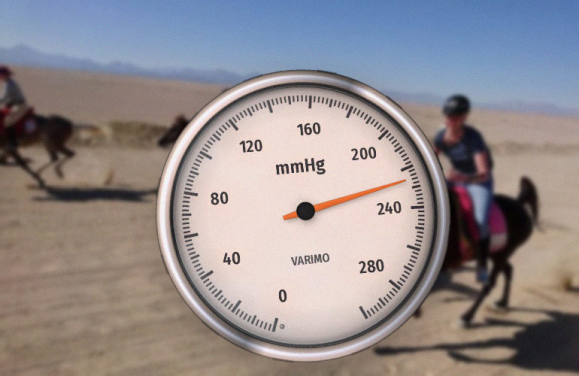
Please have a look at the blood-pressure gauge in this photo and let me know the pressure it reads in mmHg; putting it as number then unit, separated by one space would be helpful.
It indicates 226 mmHg
